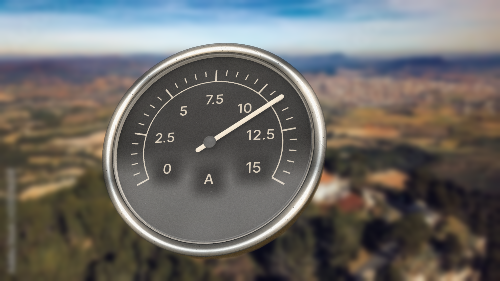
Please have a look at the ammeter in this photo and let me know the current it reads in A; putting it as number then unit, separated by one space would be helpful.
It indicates 11 A
